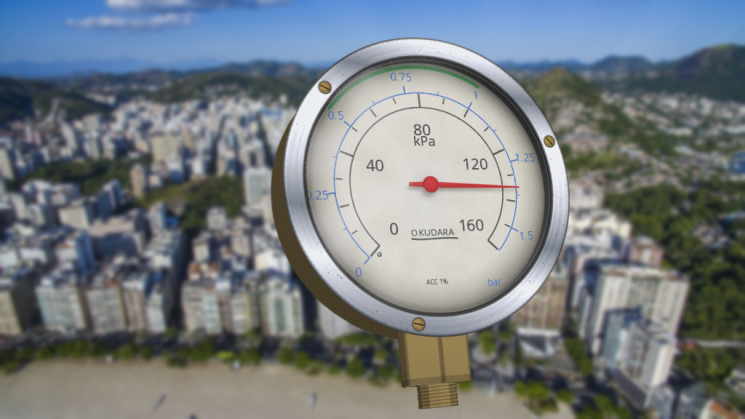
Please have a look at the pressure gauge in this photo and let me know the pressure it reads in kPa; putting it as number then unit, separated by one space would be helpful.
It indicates 135 kPa
